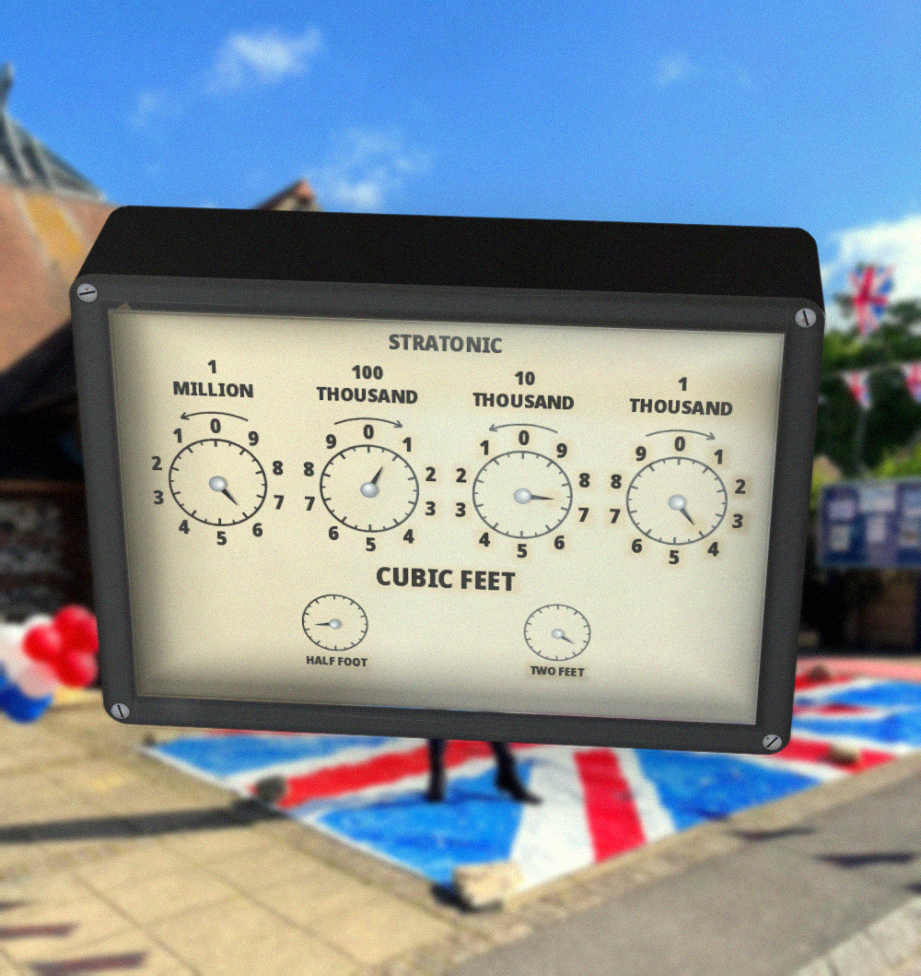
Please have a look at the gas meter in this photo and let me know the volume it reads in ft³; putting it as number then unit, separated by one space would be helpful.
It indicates 607400 ft³
